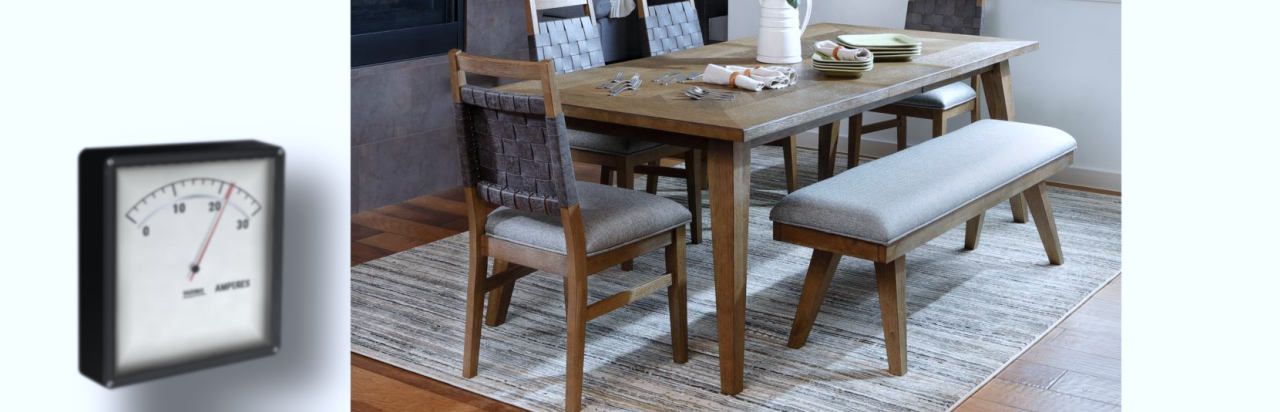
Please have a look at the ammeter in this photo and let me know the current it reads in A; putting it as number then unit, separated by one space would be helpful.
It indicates 22 A
